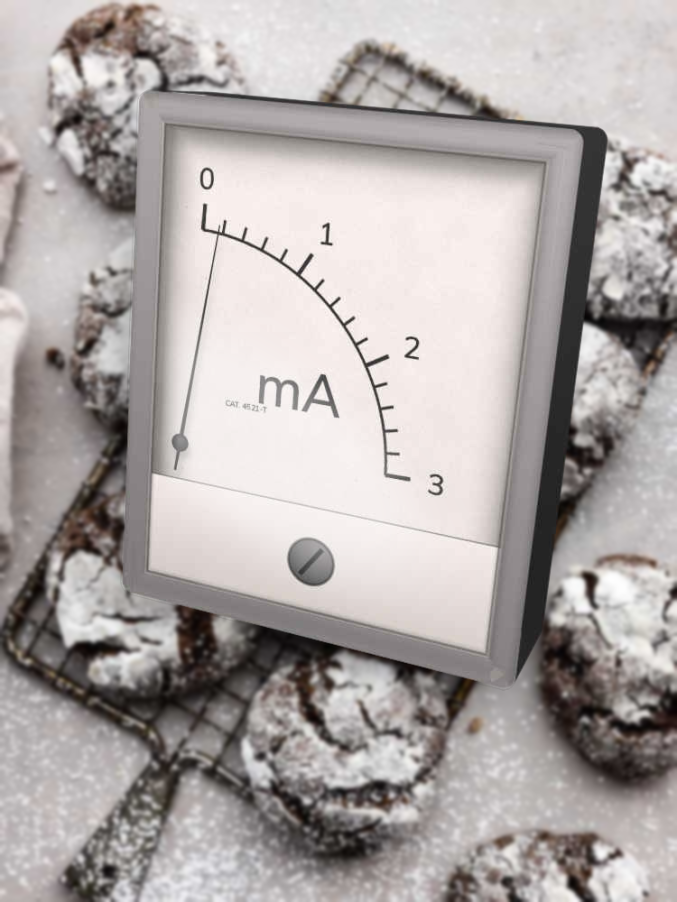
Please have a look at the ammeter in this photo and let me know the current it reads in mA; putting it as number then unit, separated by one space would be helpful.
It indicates 0.2 mA
